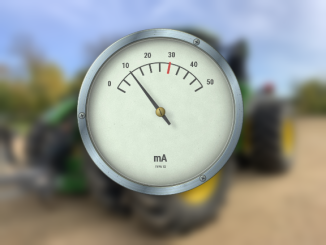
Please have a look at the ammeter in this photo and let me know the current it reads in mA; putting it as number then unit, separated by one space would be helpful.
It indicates 10 mA
